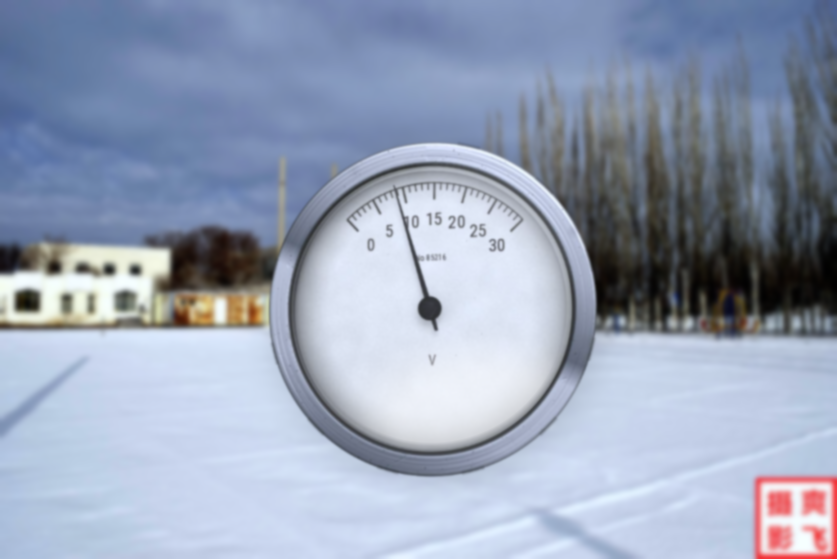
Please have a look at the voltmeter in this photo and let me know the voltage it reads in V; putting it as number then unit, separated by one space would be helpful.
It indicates 9 V
